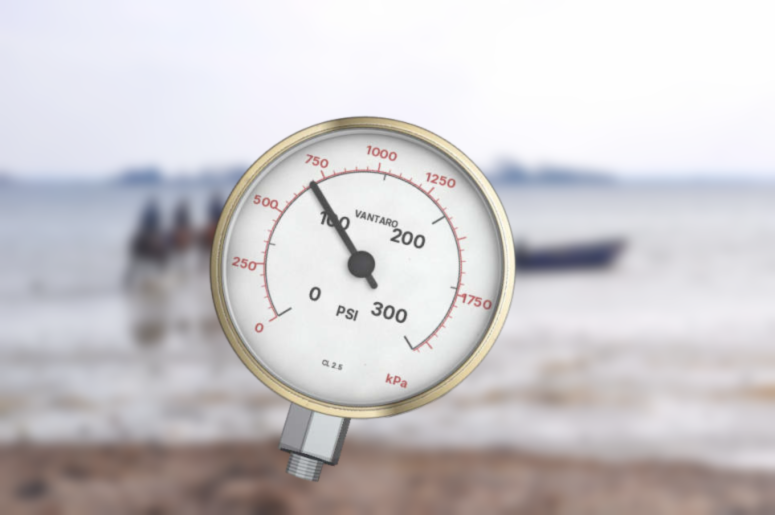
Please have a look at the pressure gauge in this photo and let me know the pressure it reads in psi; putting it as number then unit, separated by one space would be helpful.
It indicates 100 psi
